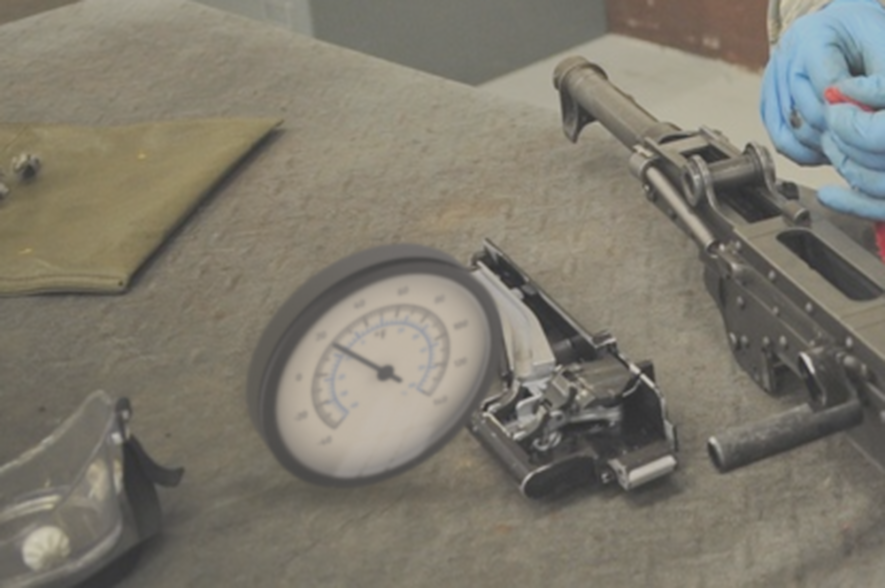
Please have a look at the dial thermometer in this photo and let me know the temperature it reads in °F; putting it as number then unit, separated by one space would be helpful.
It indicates 20 °F
